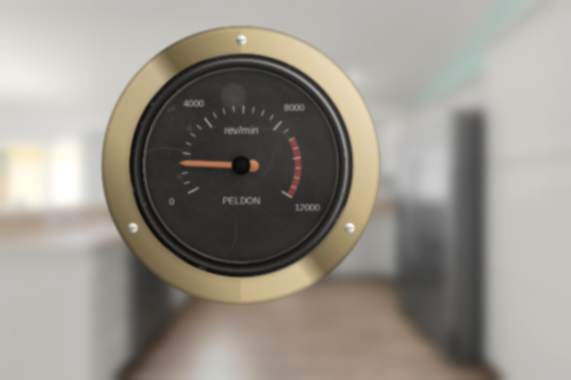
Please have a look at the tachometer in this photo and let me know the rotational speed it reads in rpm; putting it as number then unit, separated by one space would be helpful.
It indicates 1500 rpm
